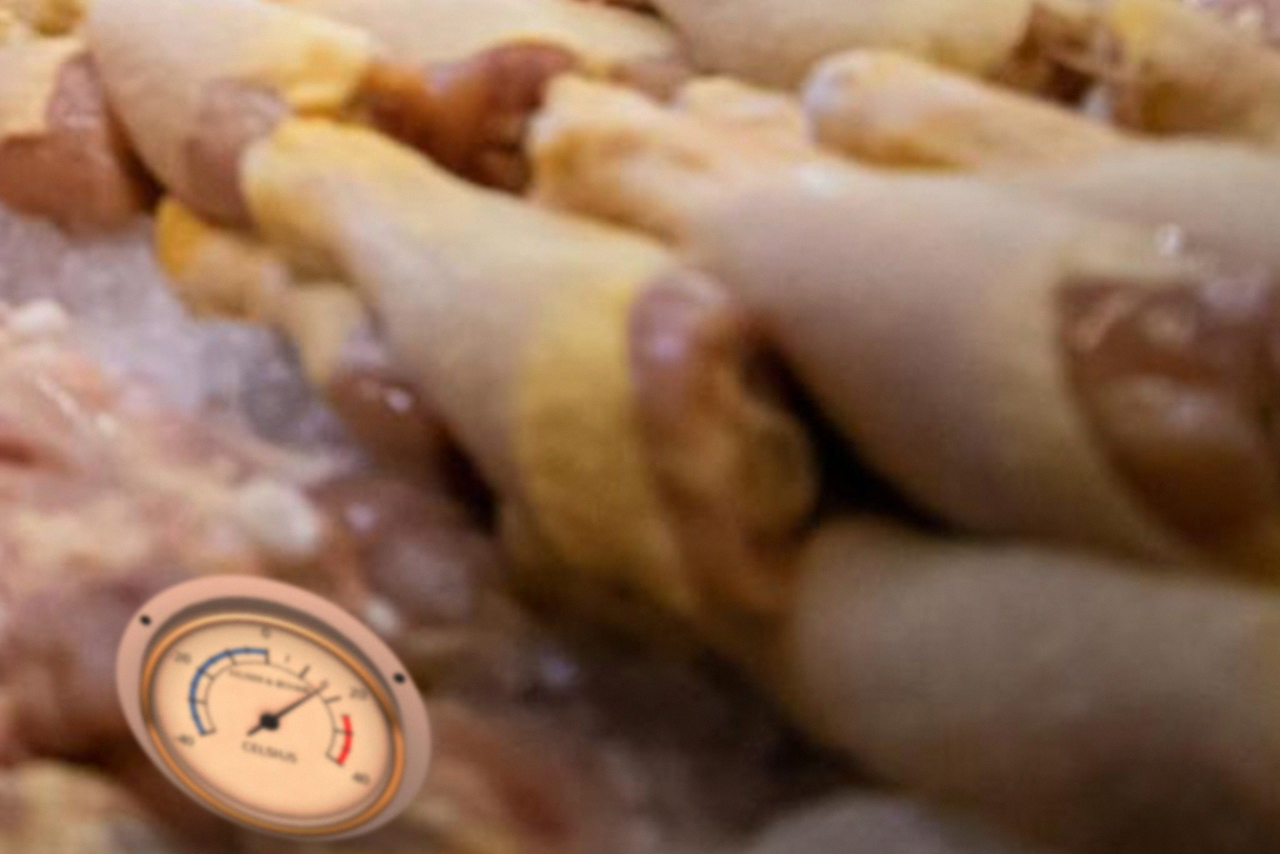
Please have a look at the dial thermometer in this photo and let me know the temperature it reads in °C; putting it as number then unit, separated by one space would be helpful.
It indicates 15 °C
